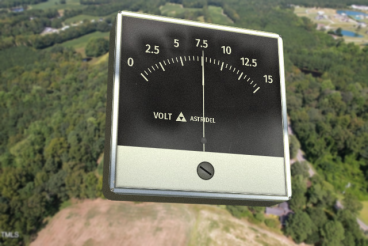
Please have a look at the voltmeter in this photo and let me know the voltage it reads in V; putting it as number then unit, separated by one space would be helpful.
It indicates 7.5 V
